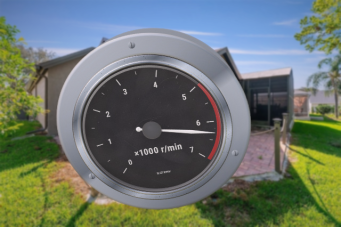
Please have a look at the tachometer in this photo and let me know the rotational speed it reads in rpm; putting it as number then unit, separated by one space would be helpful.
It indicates 6250 rpm
